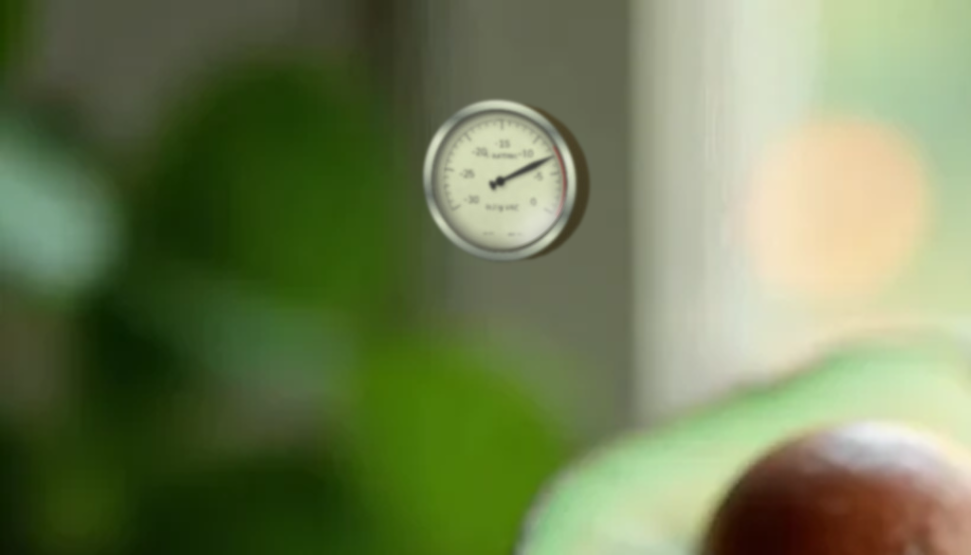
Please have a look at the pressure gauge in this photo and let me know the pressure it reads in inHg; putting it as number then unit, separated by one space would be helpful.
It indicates -7 inHg
